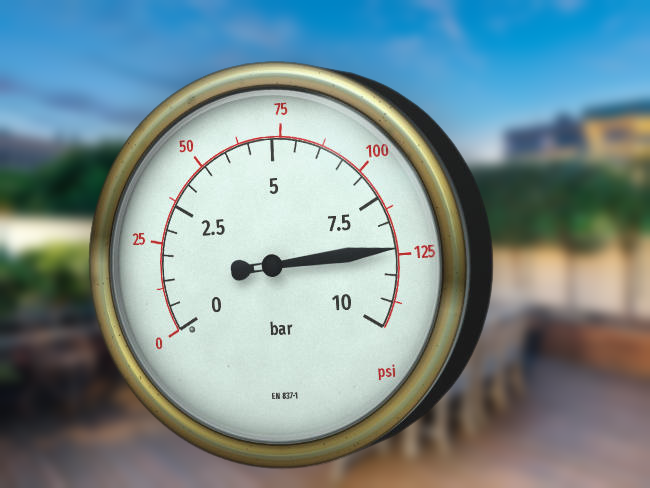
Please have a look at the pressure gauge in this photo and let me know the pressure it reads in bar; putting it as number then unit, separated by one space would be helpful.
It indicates 8.5 bar
